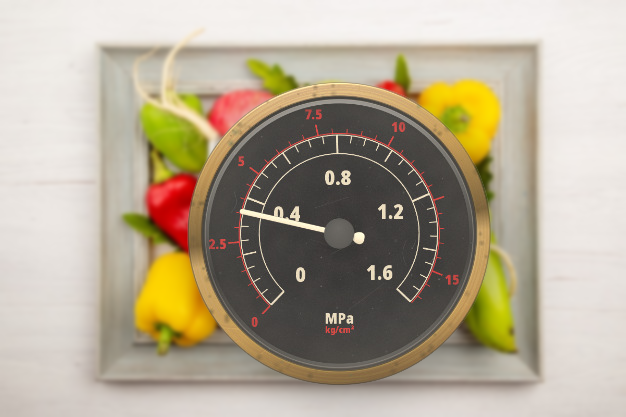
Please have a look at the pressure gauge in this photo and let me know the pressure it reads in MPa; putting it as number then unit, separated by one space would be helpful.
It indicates 0.35 MPa
